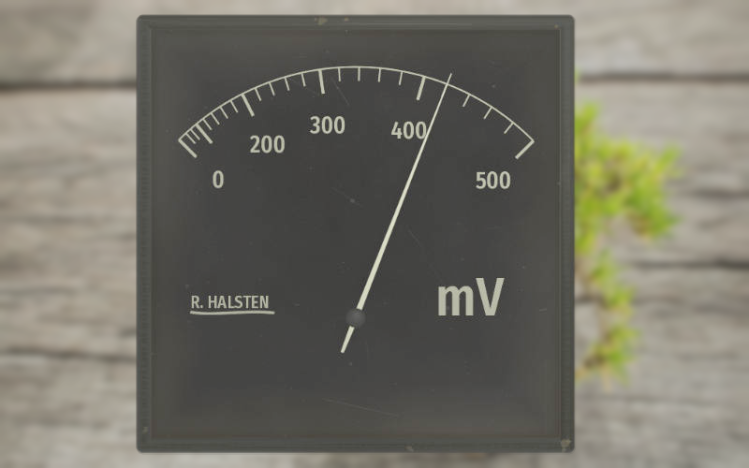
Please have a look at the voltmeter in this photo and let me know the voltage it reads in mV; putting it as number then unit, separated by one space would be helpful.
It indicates 420 mV
